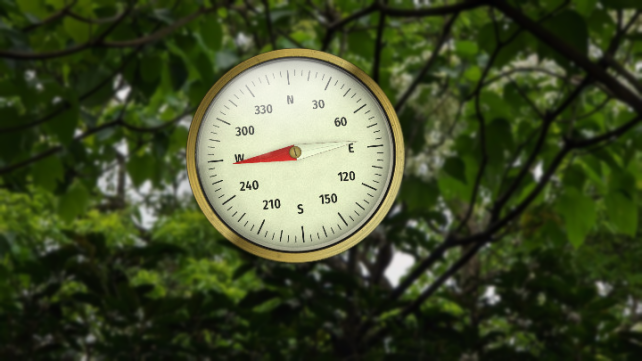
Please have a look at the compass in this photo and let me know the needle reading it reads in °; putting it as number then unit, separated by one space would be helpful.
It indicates 265 °
